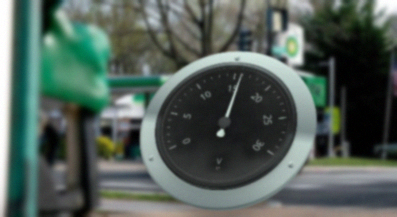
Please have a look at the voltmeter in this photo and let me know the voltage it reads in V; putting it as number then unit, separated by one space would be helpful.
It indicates 16 V
